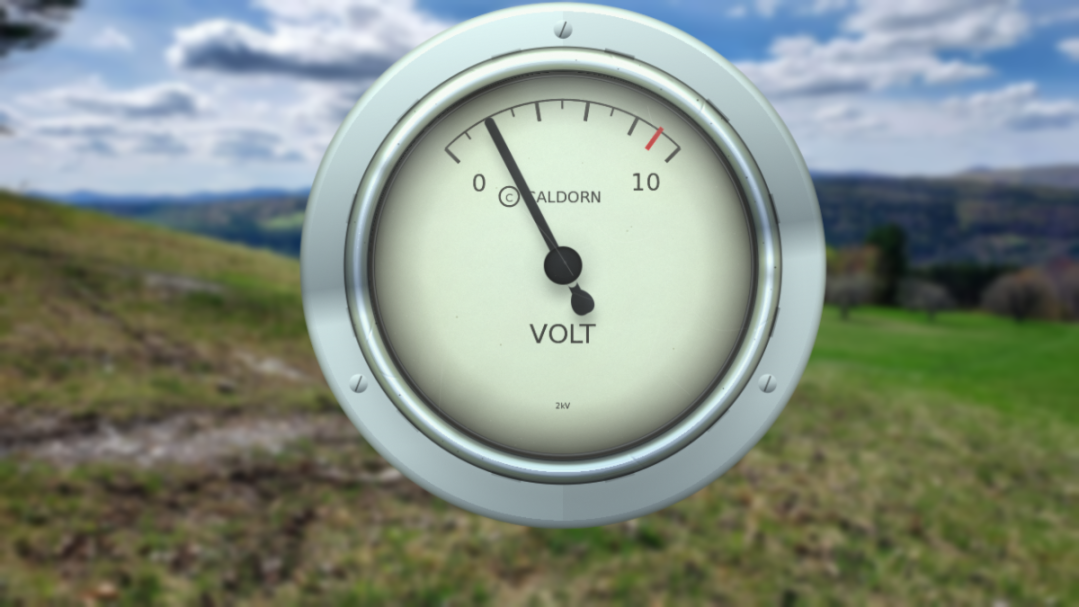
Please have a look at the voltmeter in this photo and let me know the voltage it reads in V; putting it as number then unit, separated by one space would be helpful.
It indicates 2 V
